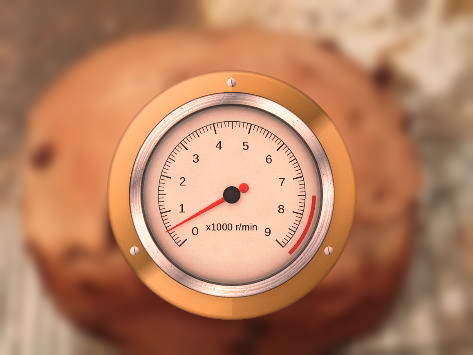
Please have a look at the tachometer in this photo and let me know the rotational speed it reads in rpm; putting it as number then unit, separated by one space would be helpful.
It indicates 500 rpm
